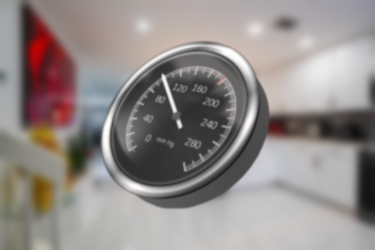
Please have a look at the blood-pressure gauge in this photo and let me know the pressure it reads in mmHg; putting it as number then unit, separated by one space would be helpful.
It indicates 100 mmHg
